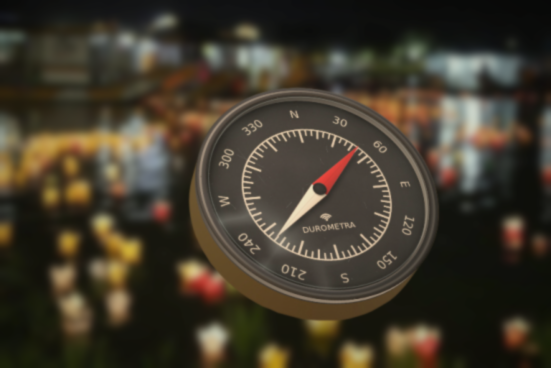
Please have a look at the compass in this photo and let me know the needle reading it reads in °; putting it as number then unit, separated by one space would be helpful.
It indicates 50 °
